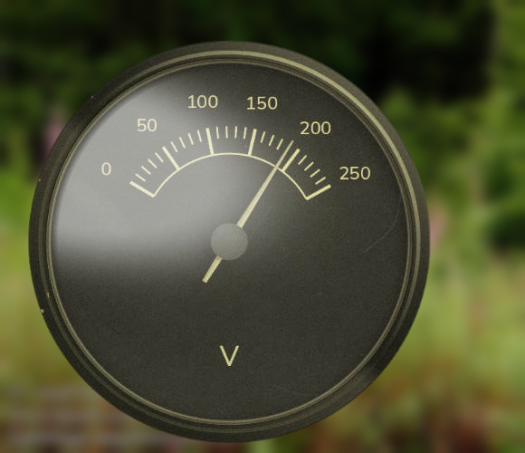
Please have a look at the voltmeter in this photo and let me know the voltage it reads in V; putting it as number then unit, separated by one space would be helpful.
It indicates 190 V
